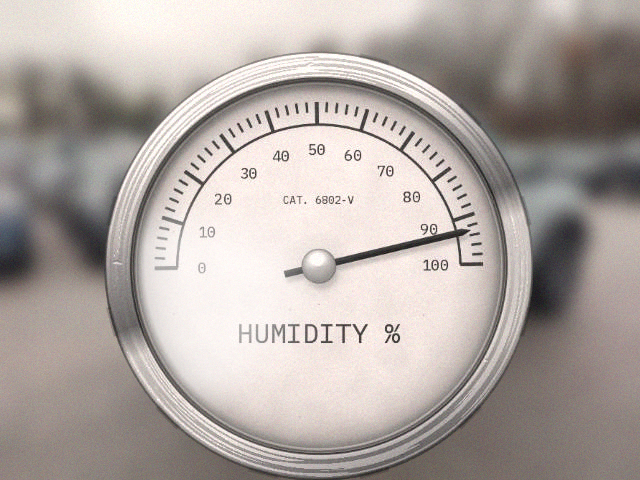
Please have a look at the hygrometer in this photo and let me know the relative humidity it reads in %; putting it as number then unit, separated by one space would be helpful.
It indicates 93 %
